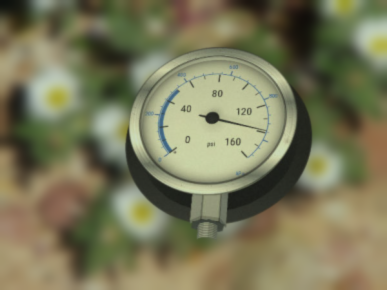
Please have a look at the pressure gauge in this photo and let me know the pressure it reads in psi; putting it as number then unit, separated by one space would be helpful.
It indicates 140 psi
